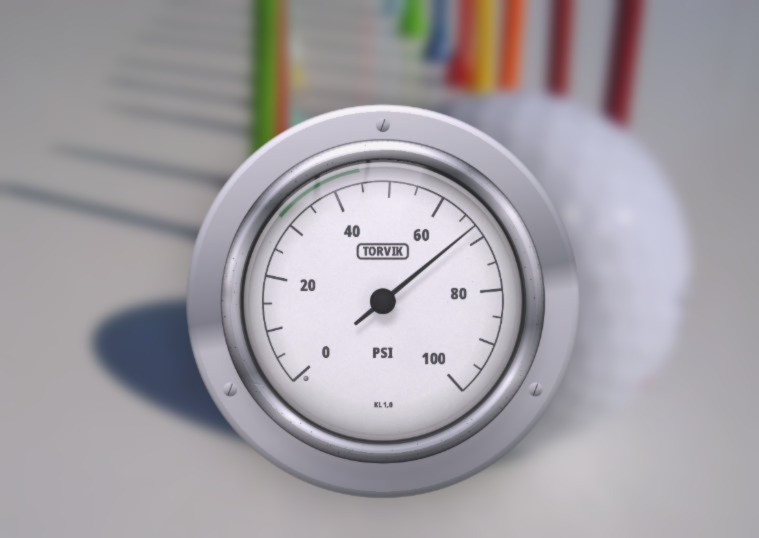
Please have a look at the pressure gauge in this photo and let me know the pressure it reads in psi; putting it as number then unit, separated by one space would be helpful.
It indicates 67.5 psi
